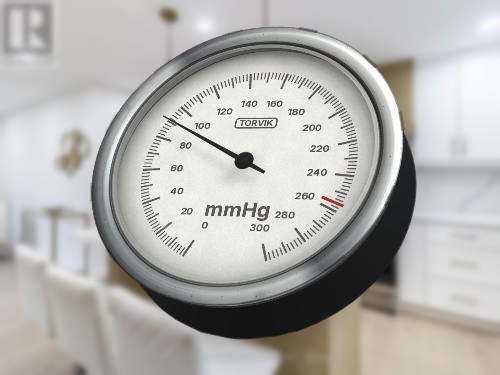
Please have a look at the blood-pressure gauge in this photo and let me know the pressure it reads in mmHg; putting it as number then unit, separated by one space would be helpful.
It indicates 90 mmHg
